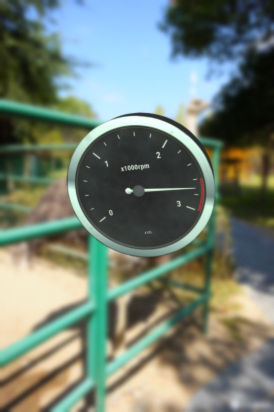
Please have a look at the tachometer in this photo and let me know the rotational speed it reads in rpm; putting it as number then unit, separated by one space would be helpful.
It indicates 2700 rpm
